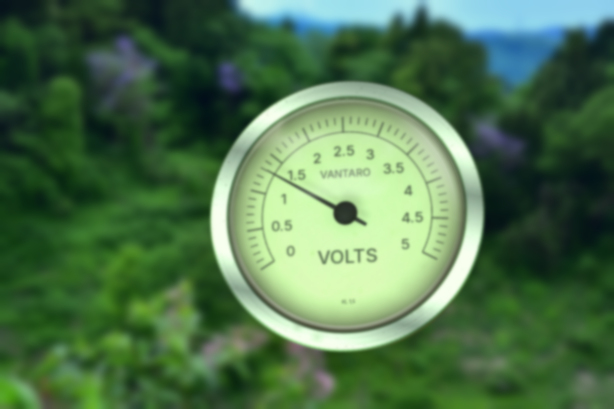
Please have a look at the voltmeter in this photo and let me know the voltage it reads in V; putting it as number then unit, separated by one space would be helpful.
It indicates 1.3 V
